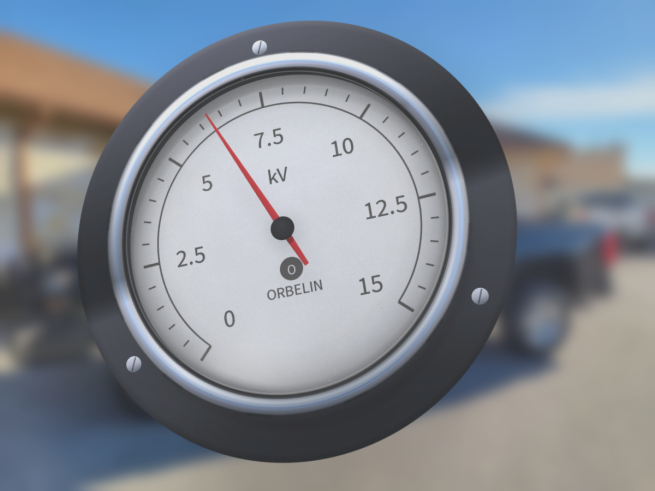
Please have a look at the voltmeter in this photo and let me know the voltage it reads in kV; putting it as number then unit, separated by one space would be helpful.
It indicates 6.25 kV
